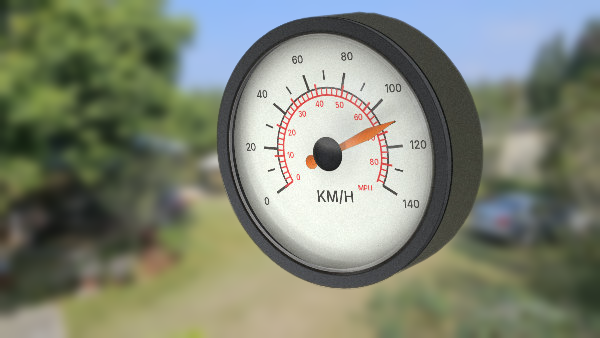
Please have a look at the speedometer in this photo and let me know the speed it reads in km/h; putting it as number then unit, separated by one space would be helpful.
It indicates 110 km/h
